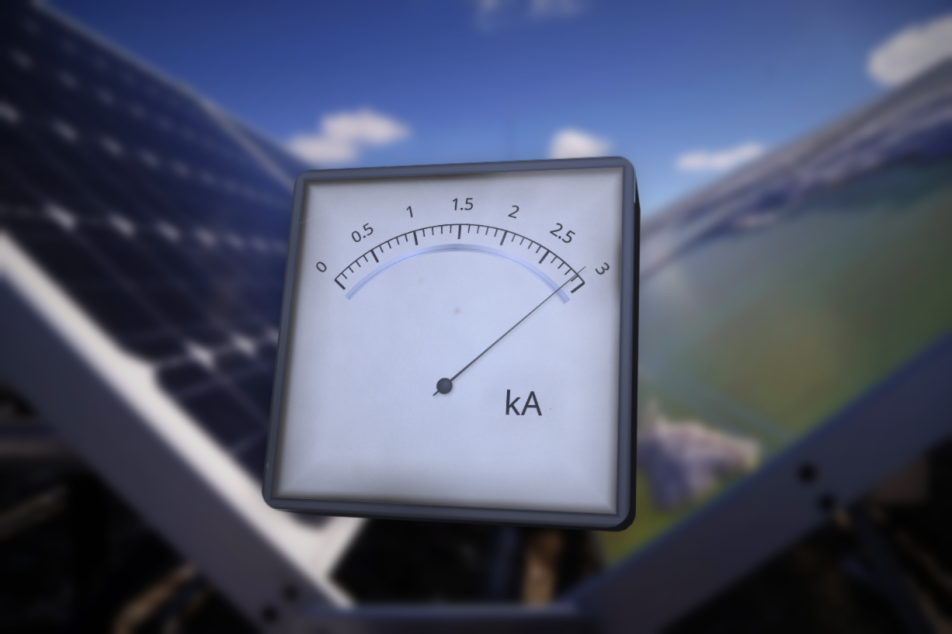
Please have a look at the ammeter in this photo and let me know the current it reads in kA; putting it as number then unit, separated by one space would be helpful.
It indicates 2.9 kA
